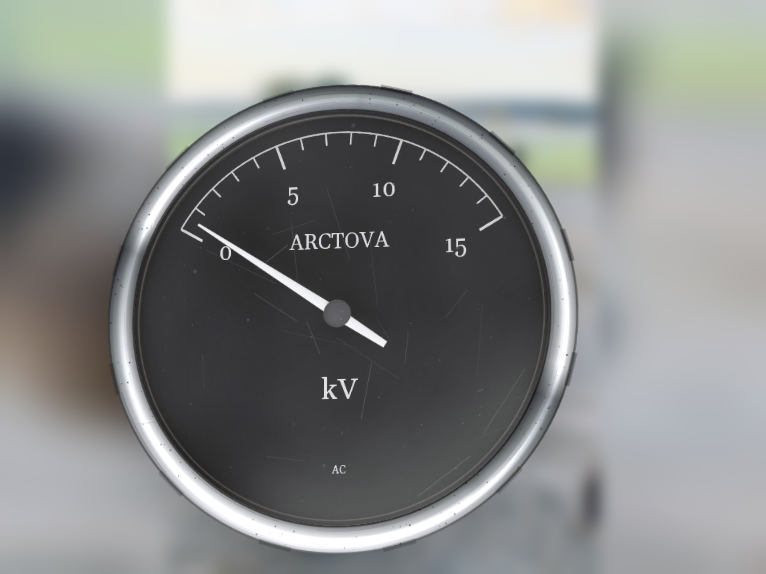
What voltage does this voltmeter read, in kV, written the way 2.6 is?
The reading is 0.5
